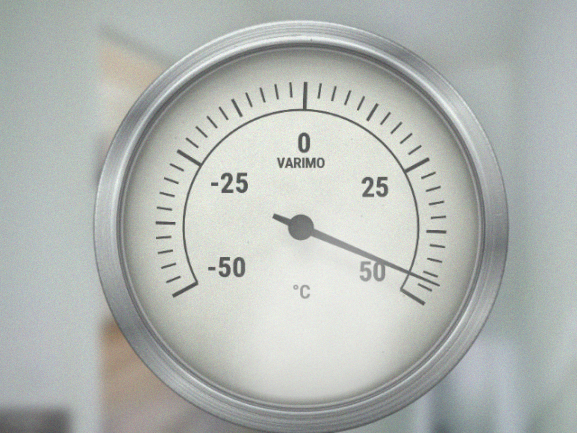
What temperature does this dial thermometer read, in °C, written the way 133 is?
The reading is 46.25
